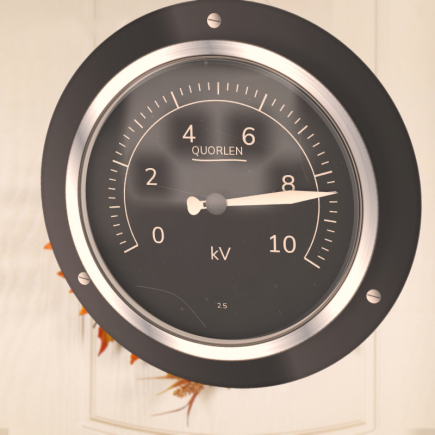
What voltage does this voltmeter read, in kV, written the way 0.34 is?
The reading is 8.4
